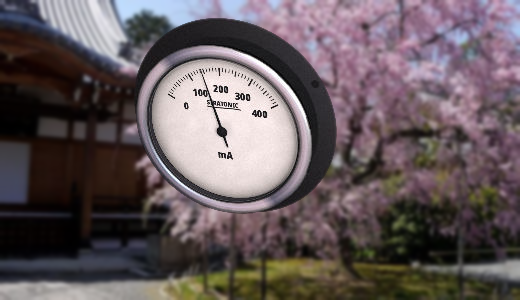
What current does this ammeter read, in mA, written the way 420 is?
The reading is 150
